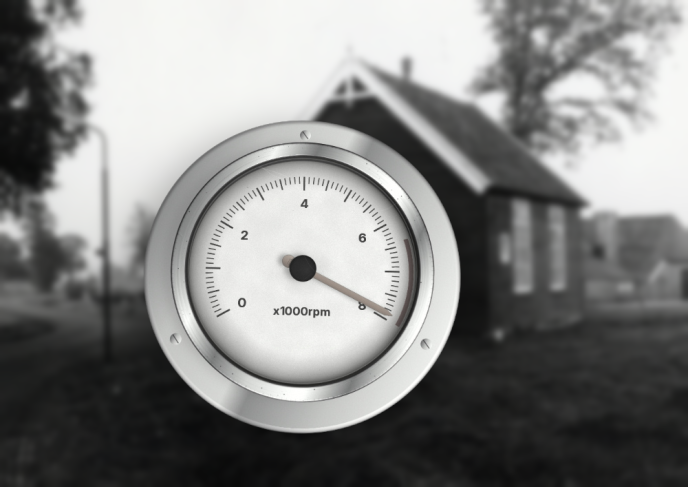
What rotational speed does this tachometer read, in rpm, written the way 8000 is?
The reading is 7900
